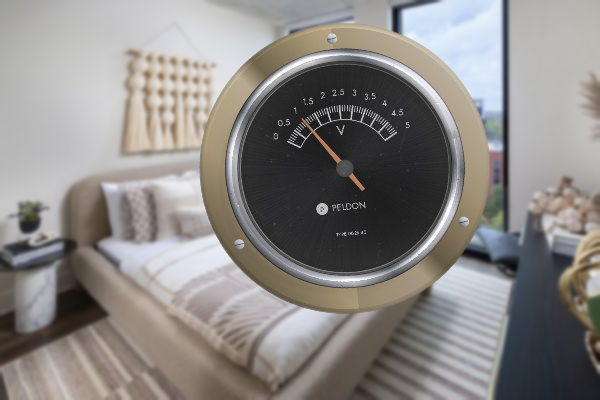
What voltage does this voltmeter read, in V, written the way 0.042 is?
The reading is 1
